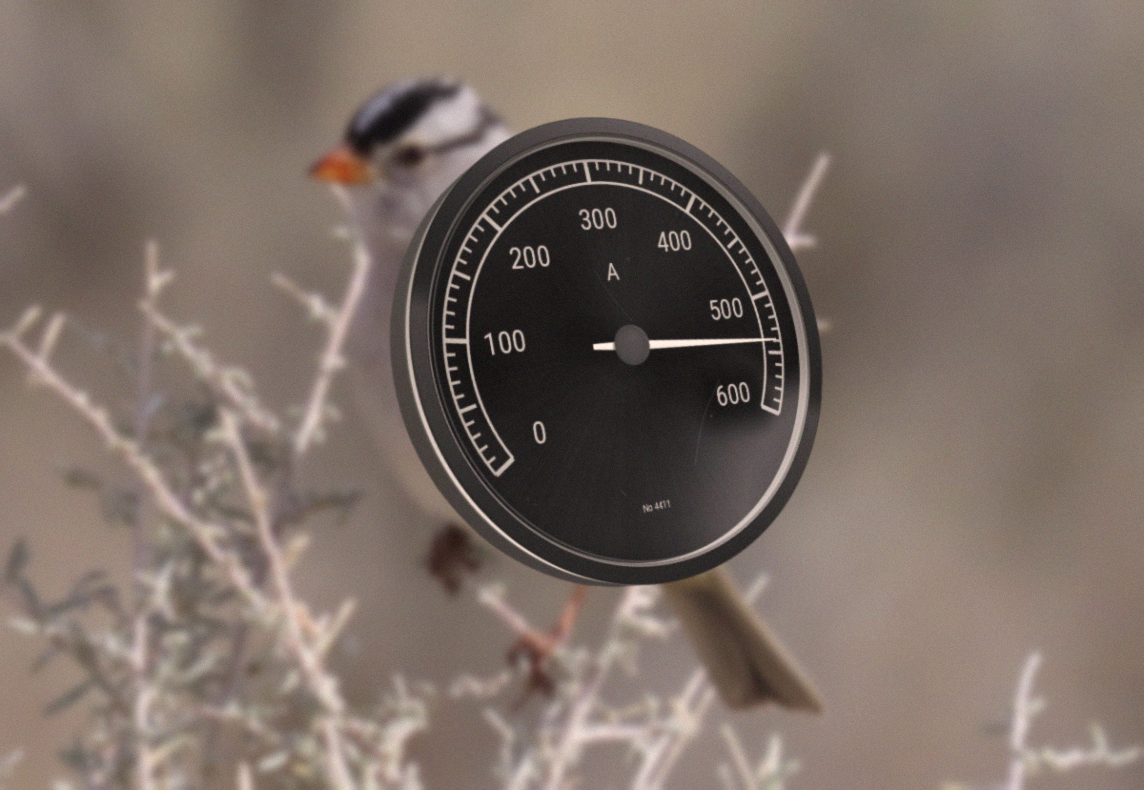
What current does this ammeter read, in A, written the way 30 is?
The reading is 540
